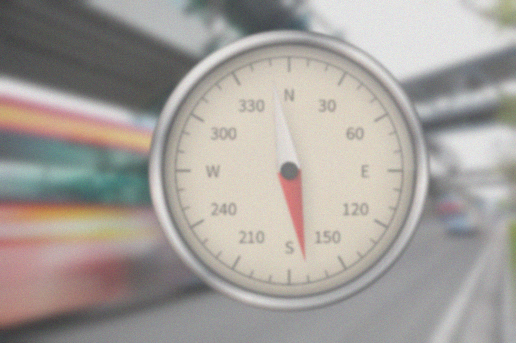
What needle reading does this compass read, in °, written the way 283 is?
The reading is 170
